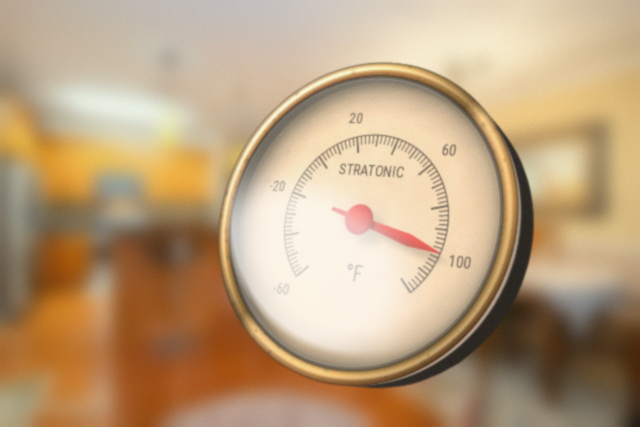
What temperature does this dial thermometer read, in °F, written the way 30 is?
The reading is 100
